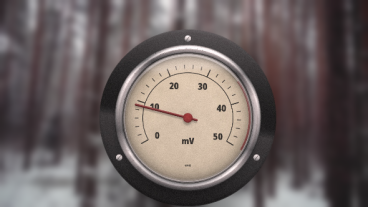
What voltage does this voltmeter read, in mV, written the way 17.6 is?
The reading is 9
